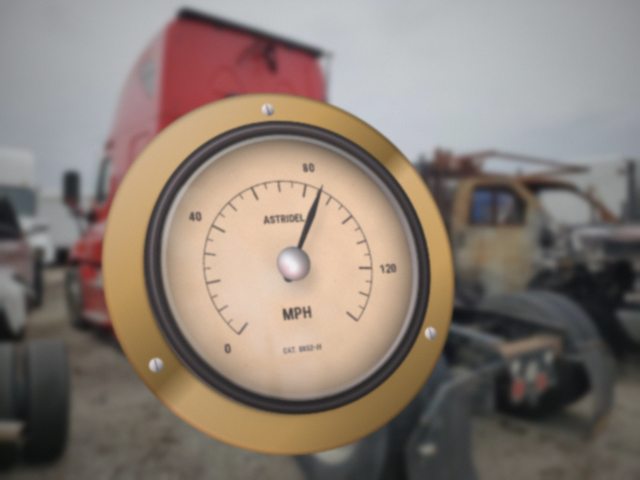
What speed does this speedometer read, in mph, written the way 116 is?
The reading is 85
